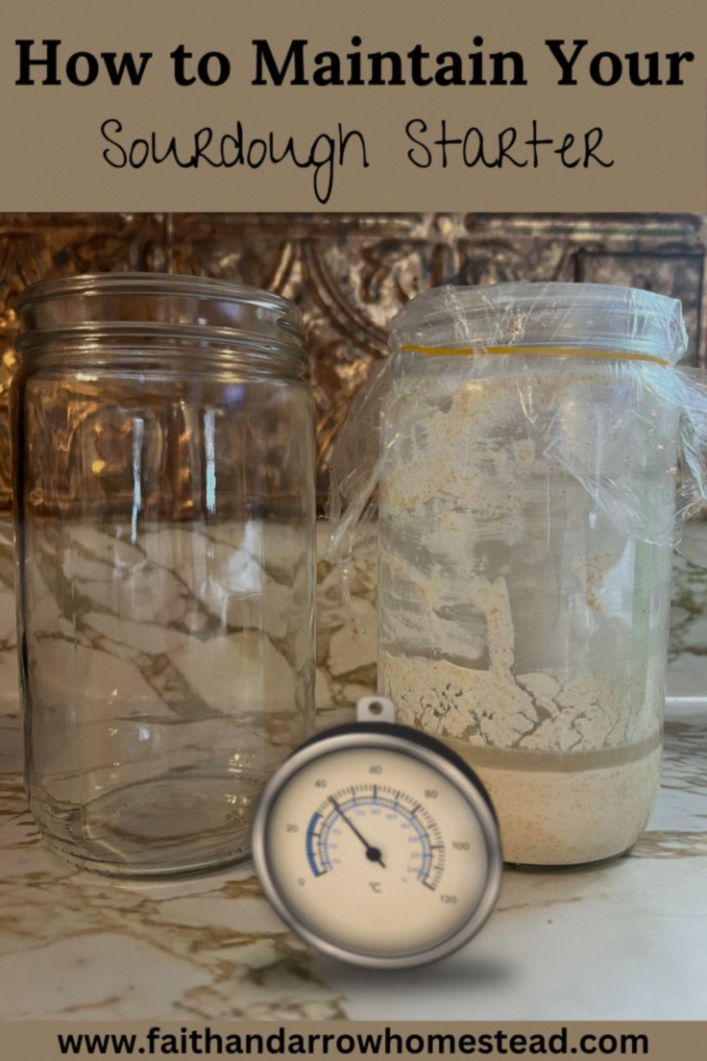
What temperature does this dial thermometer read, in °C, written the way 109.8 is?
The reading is 40
